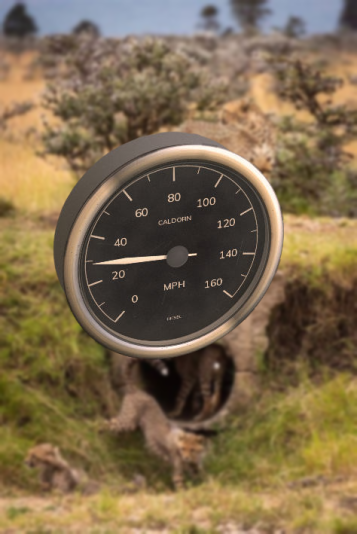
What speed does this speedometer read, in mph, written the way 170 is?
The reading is 30
